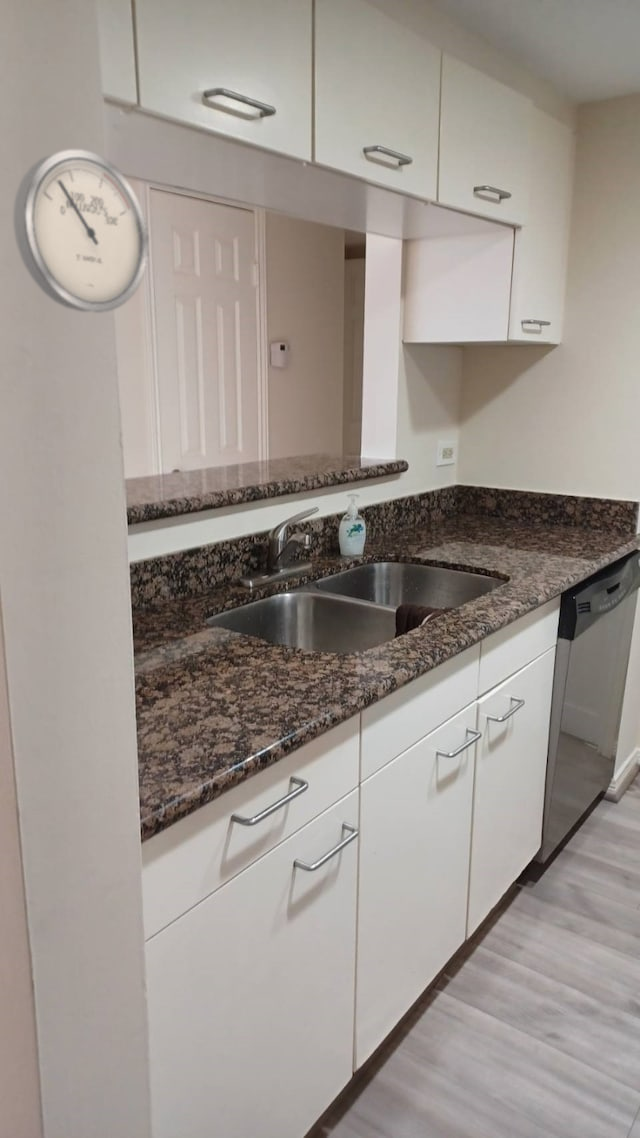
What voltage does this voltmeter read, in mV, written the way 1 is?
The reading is 50
